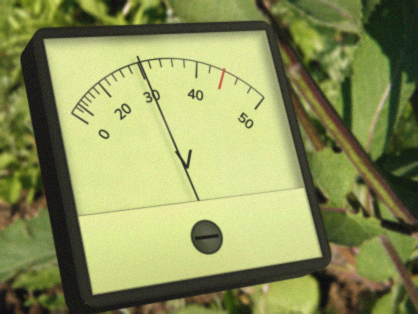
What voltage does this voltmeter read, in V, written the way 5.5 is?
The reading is 30
